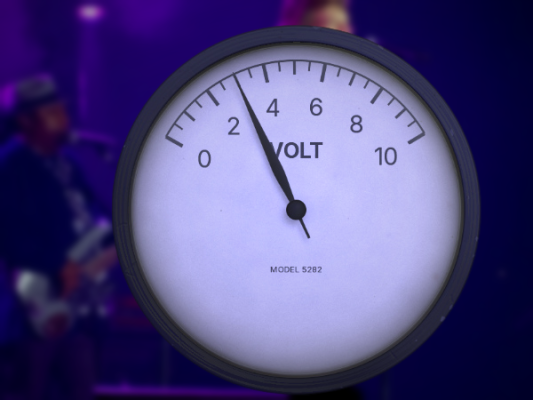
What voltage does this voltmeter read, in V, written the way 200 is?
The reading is 3
